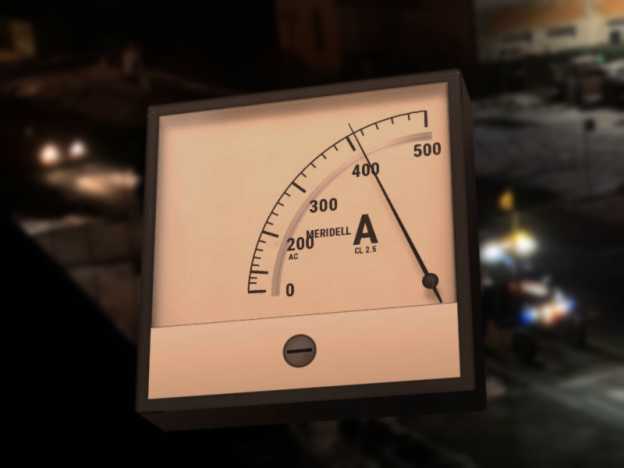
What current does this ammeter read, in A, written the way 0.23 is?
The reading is 410
